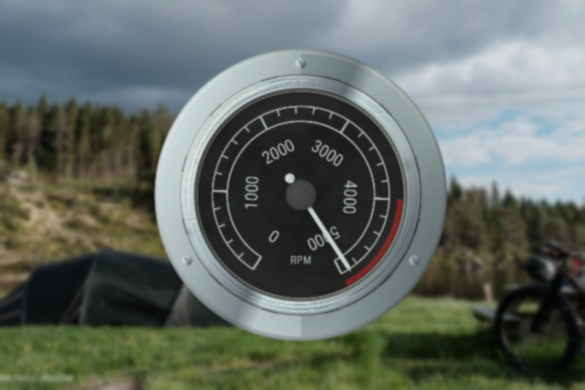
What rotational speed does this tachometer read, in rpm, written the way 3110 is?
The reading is 4900
